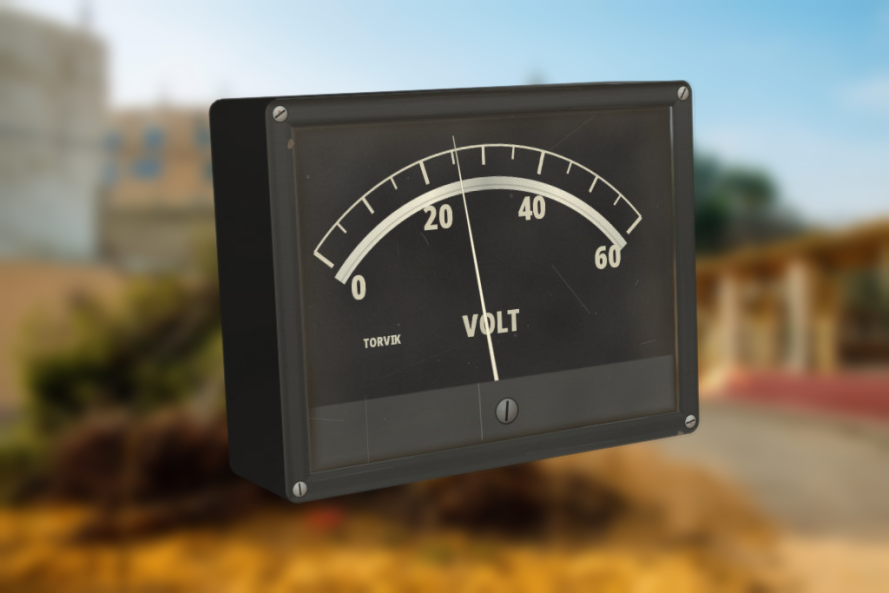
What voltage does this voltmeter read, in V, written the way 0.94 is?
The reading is 25
